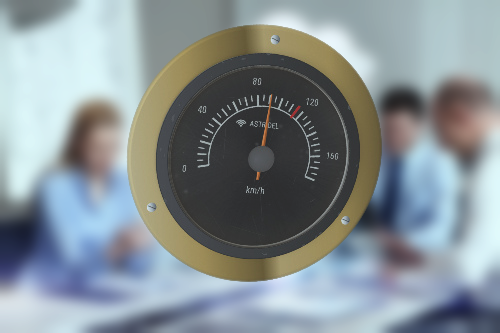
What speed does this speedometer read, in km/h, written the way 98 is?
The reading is 90
